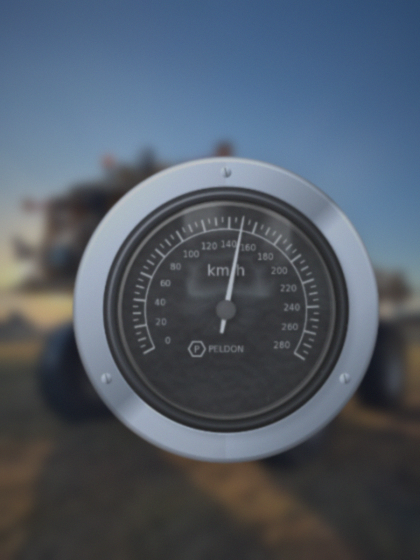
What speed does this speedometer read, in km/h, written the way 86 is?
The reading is 150
